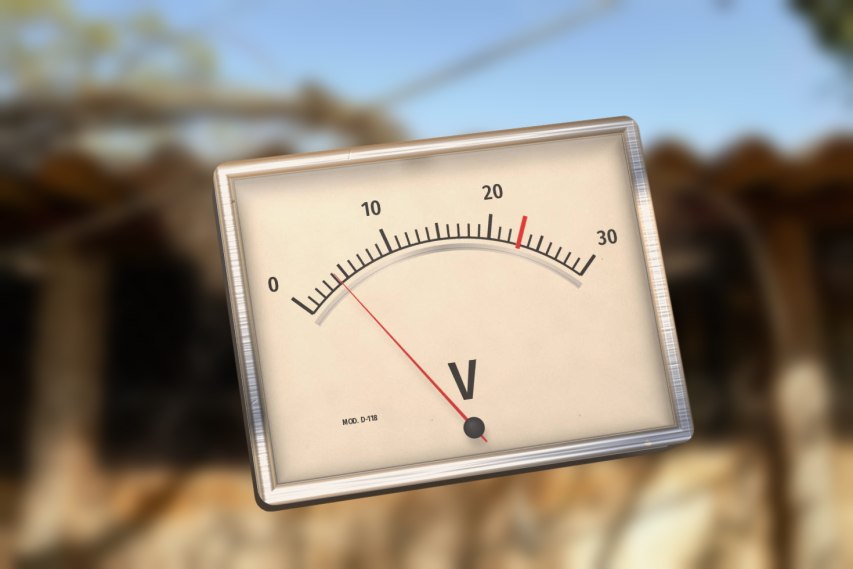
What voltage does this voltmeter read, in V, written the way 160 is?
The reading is 4
